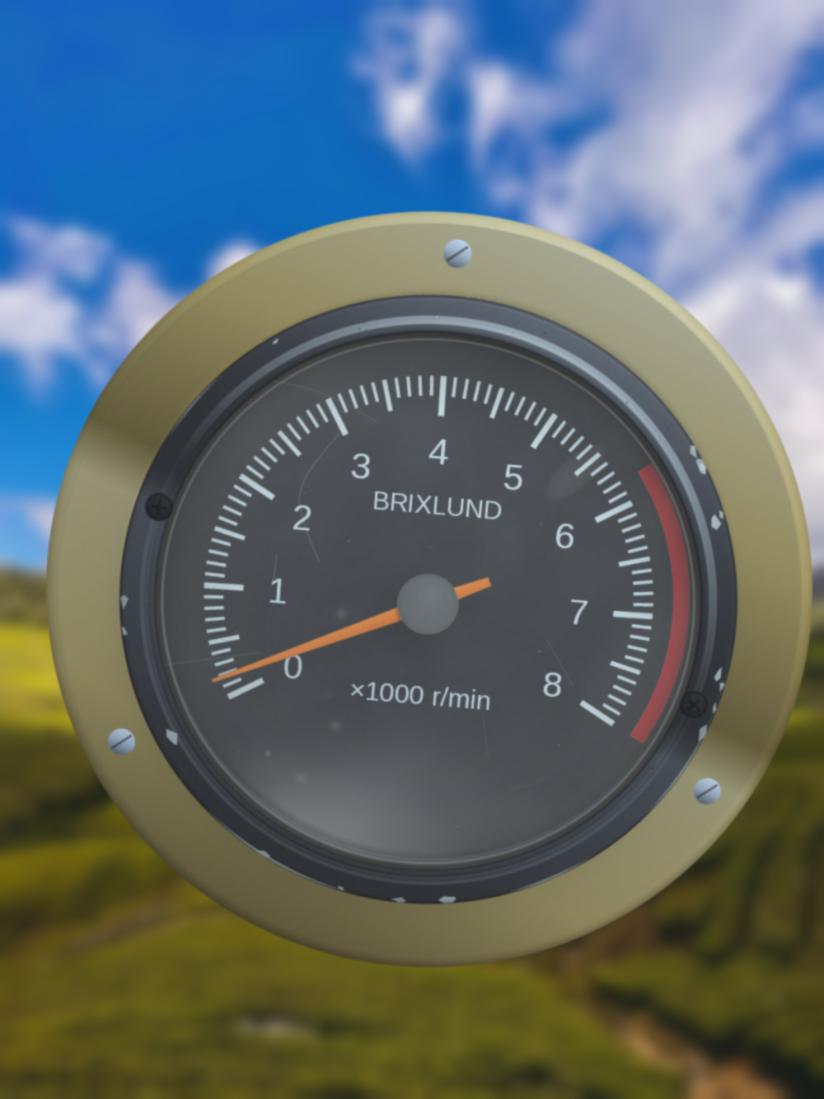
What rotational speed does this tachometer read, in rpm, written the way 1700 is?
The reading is 200
